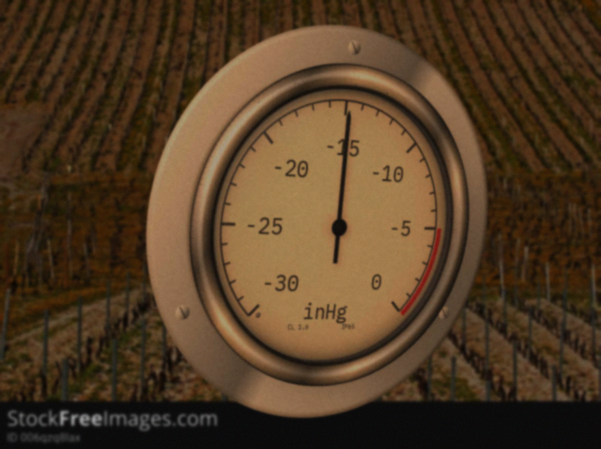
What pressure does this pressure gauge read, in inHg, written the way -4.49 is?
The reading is -15
